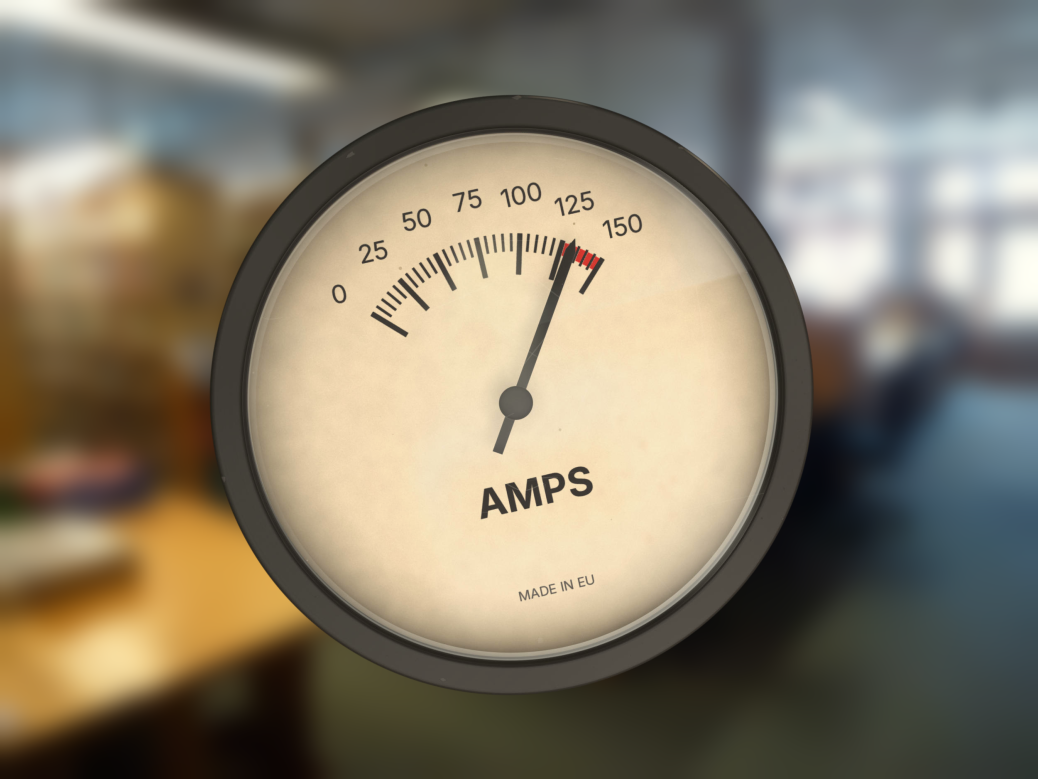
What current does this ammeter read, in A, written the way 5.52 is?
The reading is 130
